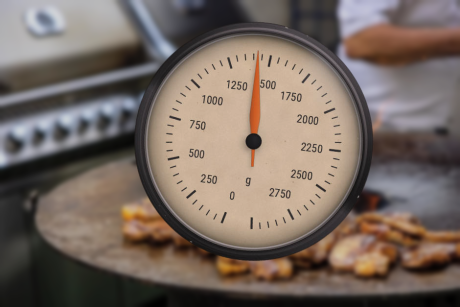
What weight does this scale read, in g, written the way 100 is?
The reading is 1425
